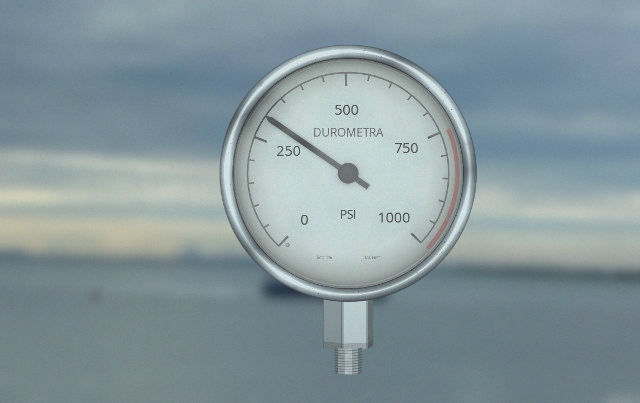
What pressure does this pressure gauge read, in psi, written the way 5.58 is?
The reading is 300
